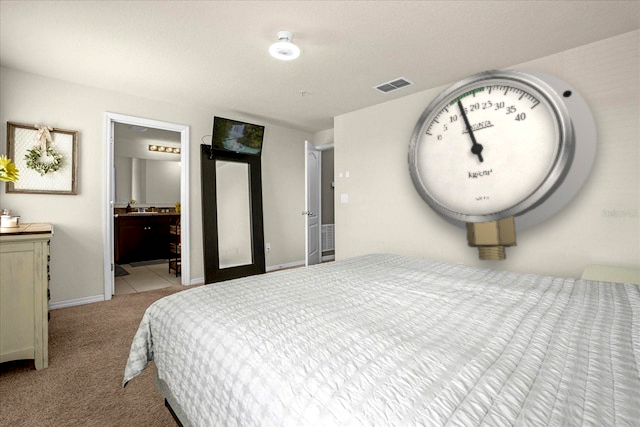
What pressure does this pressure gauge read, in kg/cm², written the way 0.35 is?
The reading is 15
